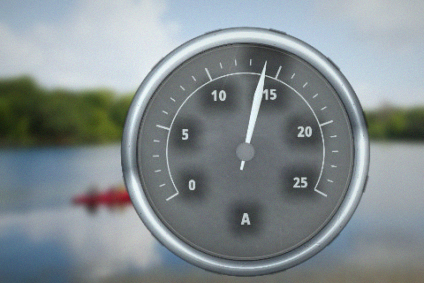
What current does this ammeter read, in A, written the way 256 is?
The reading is 14
